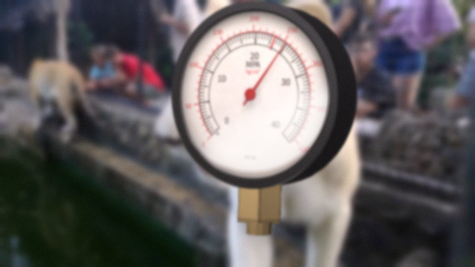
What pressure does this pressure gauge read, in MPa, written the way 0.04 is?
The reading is 25
